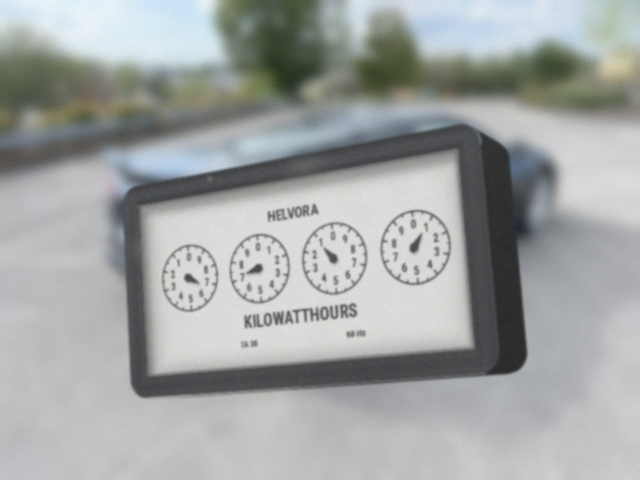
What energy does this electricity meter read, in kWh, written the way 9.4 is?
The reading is 6711
